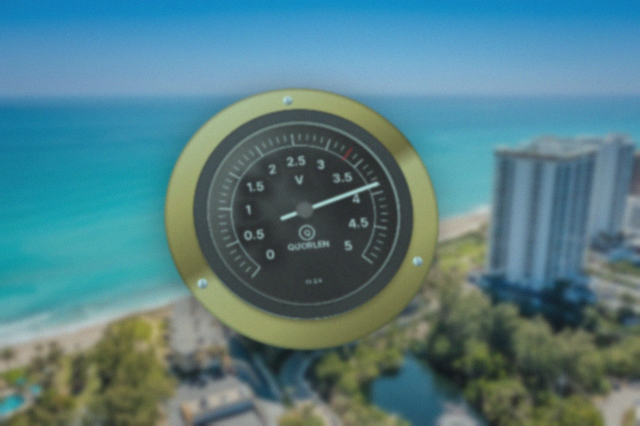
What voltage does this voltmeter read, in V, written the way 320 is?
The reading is 3.9
